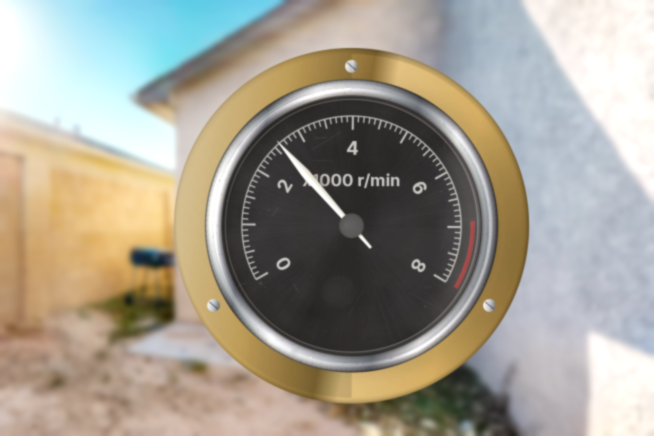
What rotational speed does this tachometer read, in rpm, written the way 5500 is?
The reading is 2600
